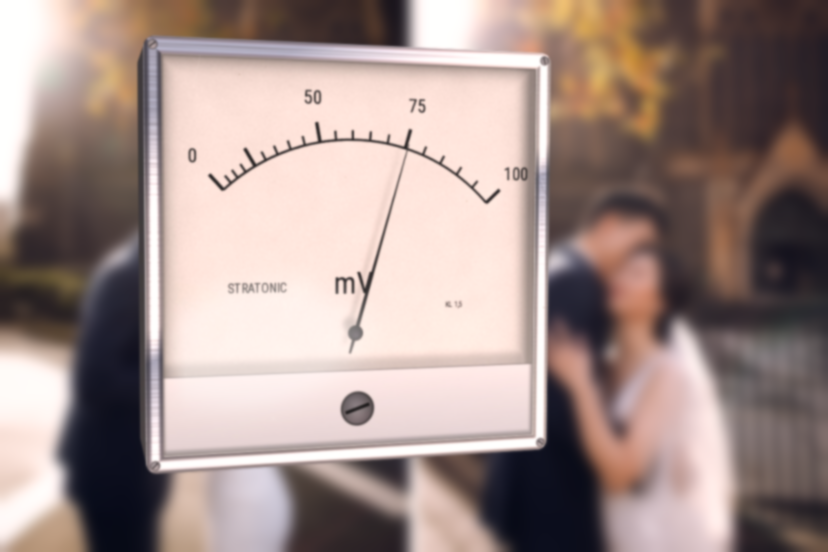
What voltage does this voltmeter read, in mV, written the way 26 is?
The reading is 75
